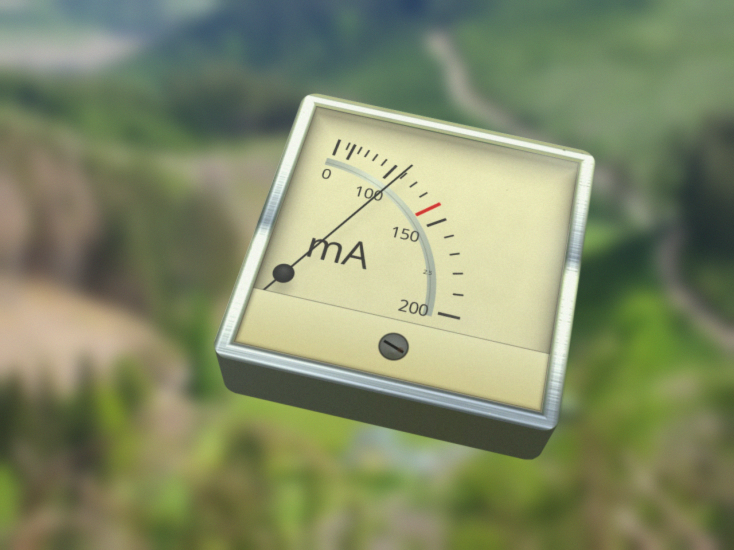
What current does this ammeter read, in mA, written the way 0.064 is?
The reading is 110
